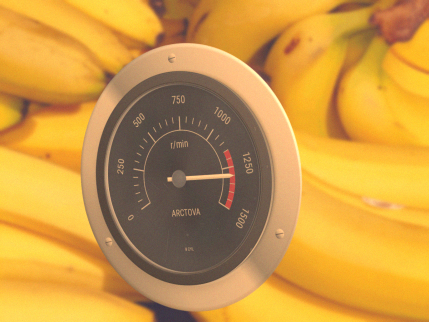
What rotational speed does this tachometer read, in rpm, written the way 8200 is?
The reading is 1300
